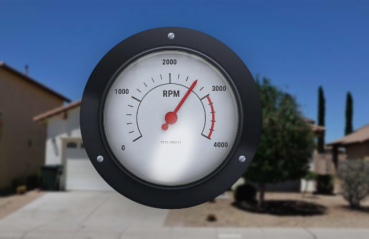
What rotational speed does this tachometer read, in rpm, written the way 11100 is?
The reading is 2600
